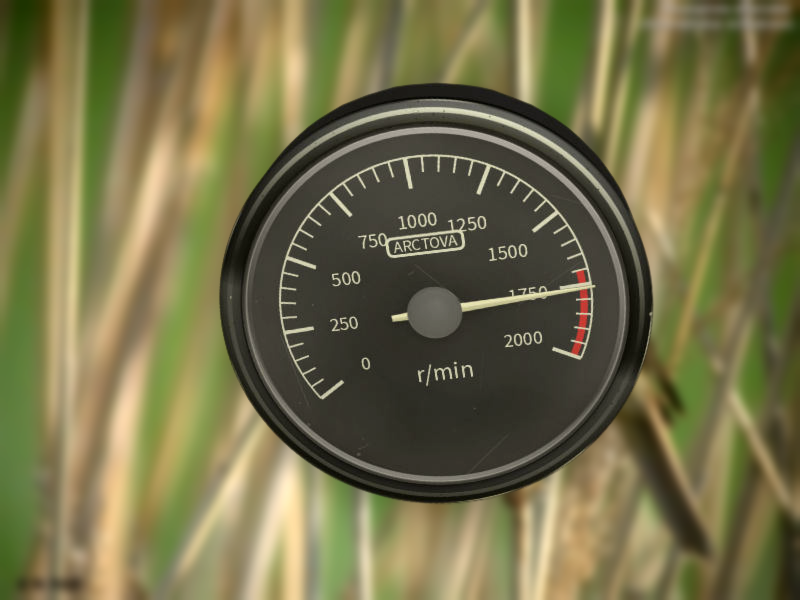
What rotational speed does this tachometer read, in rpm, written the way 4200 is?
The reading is 1750
